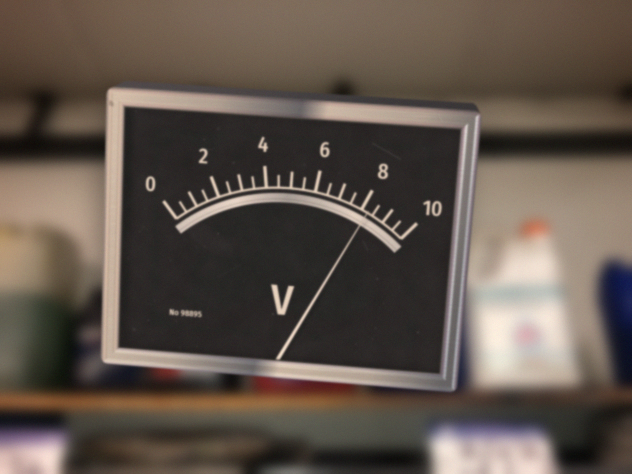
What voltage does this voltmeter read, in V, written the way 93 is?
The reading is 8.25
